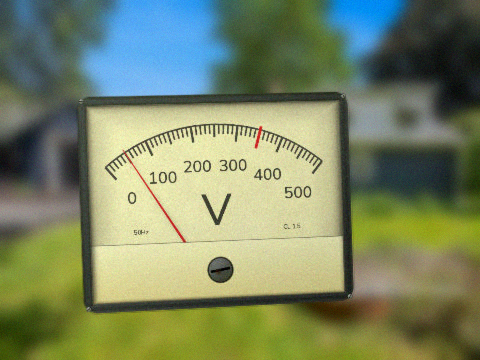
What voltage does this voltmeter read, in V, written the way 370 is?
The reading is 50
